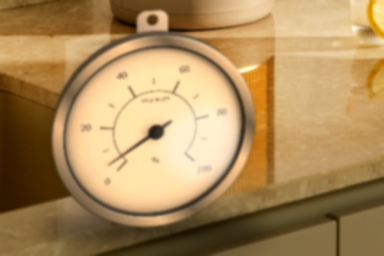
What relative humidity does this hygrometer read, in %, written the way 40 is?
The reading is 5
